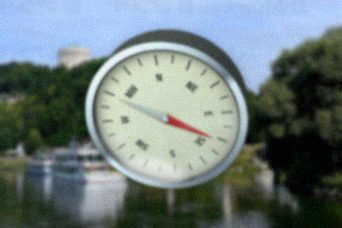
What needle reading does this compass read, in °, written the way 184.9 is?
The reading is 120
